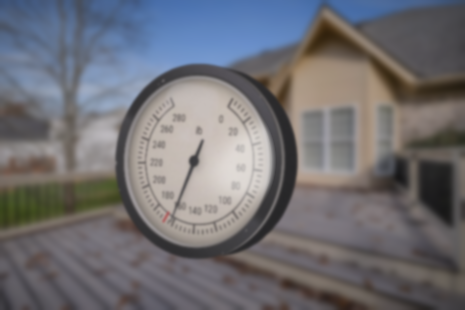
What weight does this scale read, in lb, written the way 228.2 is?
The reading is 160
